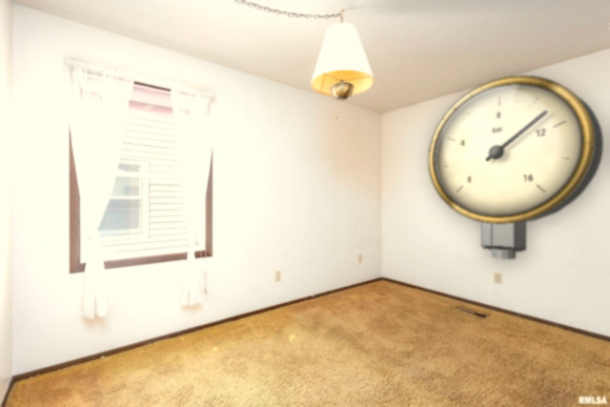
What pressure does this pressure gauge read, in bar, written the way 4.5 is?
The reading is 11
